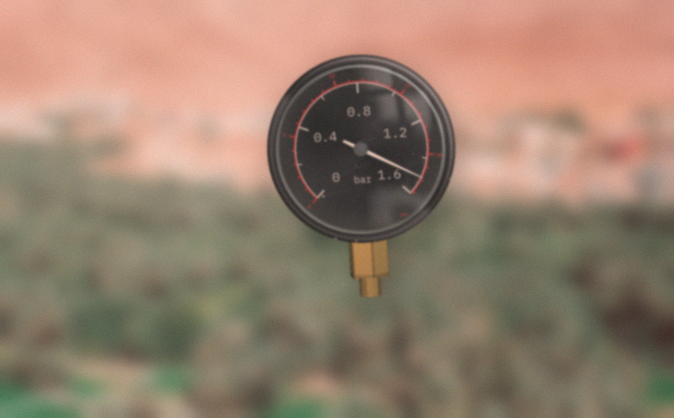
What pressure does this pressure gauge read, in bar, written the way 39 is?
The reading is 1.5
